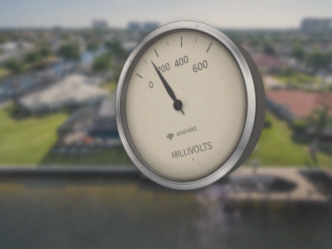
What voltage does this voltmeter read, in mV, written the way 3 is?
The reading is 150
